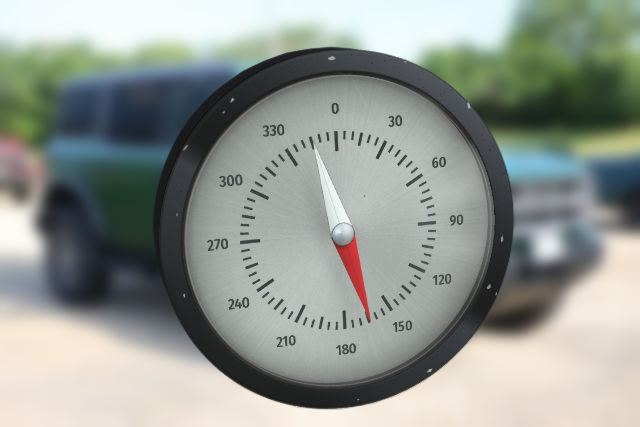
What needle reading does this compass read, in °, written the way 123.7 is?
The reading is 165
